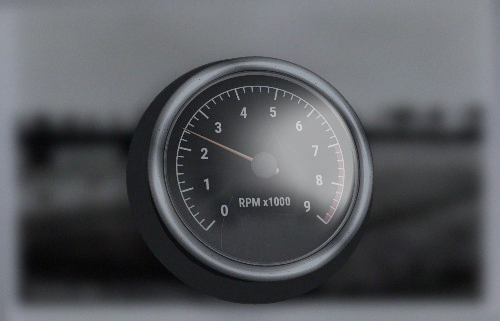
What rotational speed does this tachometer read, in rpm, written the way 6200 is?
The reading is 2400
